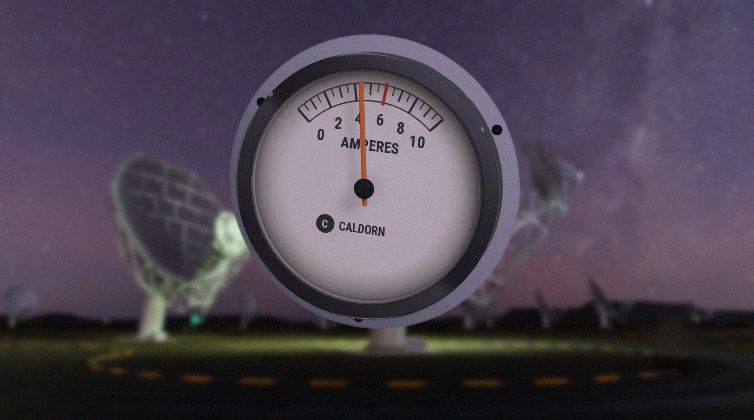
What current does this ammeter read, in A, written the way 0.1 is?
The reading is 4.5
